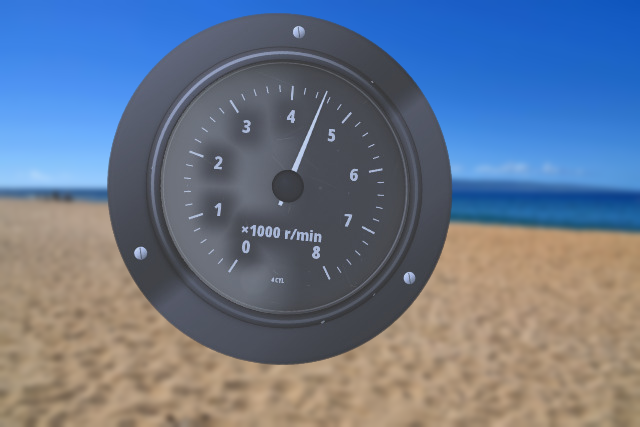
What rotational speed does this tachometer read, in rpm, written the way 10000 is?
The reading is 4500
